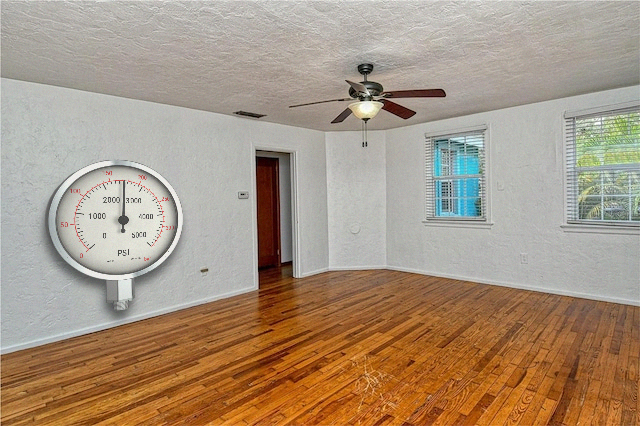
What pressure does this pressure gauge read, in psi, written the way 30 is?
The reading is 2500
